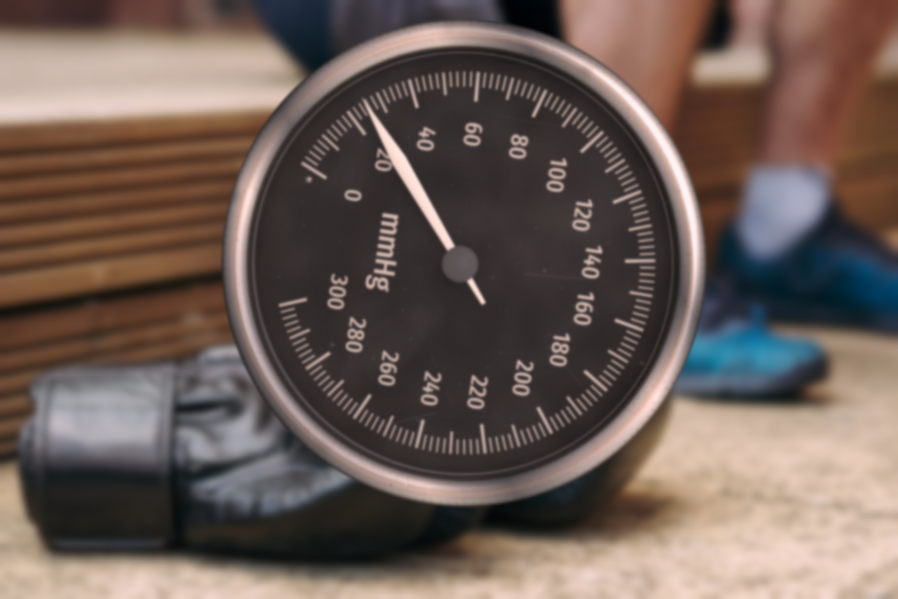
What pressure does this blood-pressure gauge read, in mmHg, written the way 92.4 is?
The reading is 26
